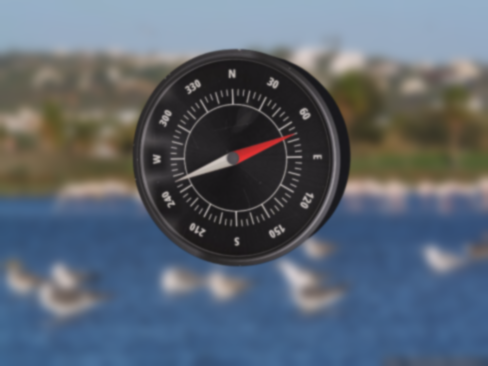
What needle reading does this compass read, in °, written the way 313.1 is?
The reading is 70
